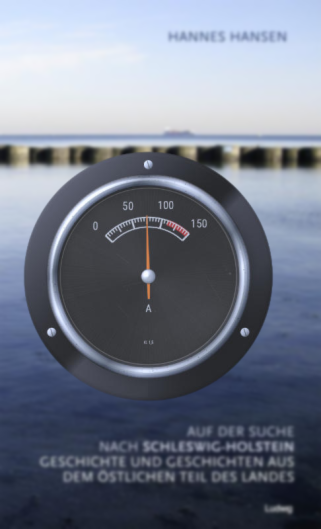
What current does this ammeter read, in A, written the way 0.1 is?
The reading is 75
